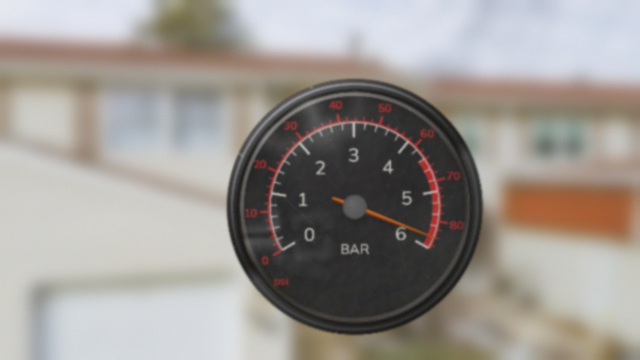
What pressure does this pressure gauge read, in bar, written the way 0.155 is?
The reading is 5.8
